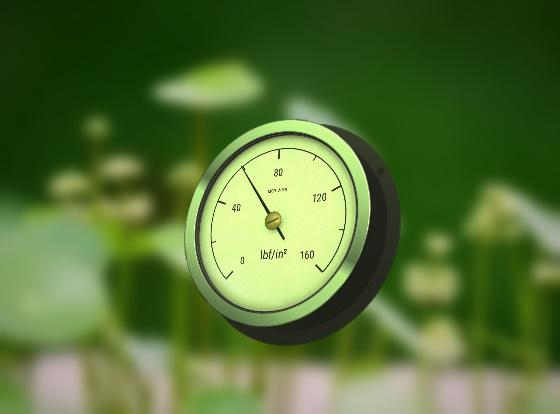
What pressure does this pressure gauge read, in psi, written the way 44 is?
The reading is 60
